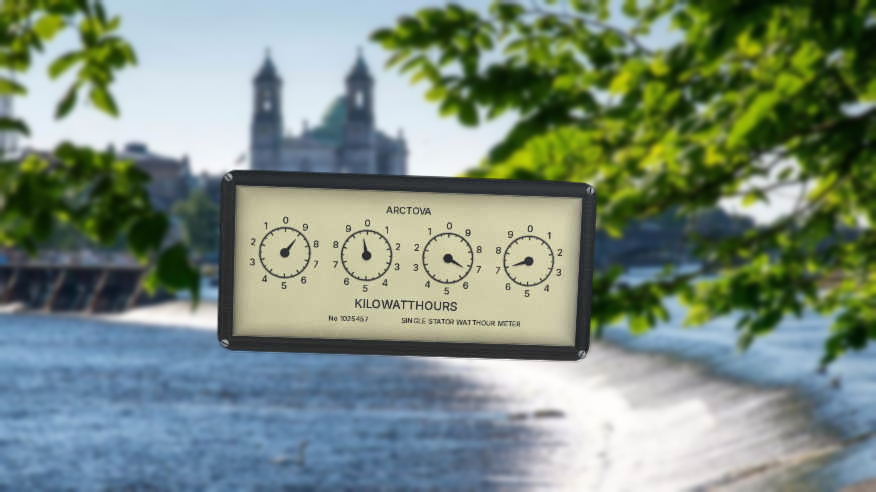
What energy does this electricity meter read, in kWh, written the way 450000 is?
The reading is 8967
